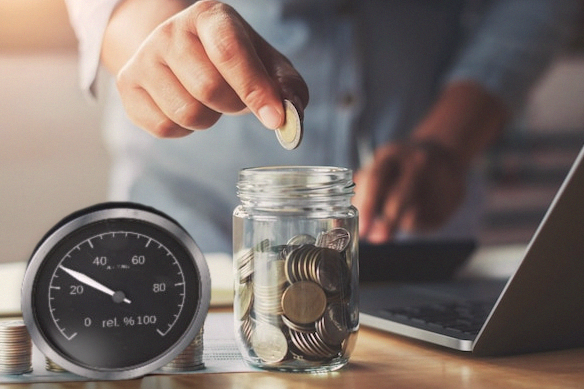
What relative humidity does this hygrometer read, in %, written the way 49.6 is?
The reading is 28
